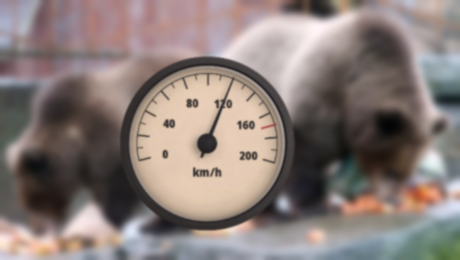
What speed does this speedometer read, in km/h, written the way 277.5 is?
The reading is 120
